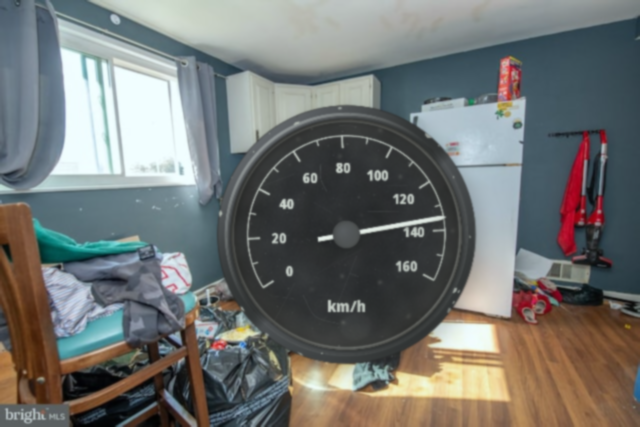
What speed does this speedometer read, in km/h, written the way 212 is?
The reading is 135
